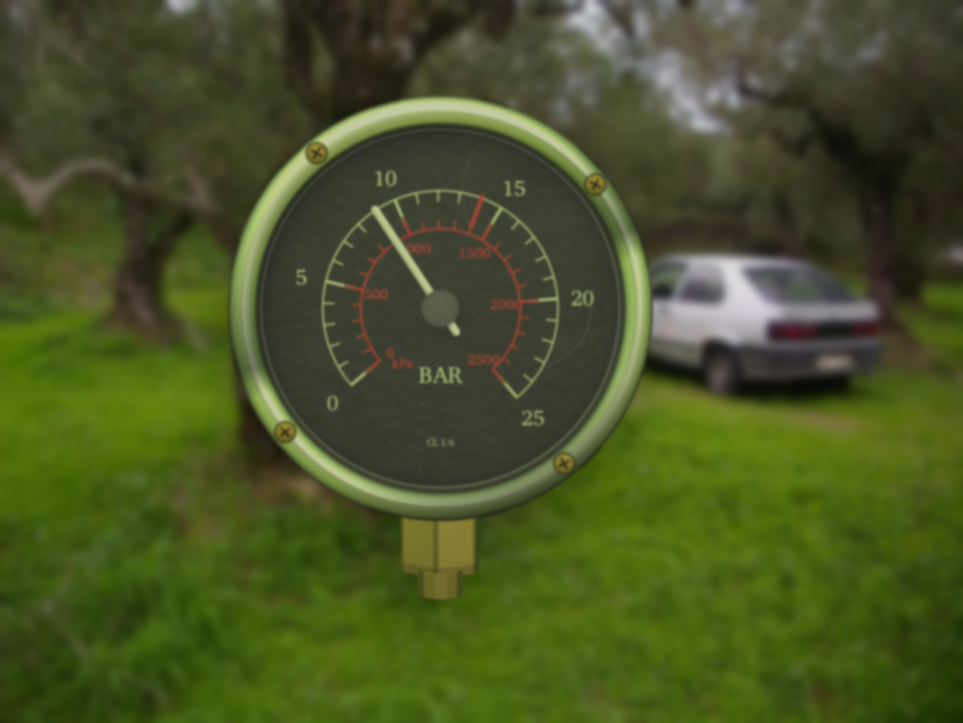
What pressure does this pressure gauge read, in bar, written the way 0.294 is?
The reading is 9
